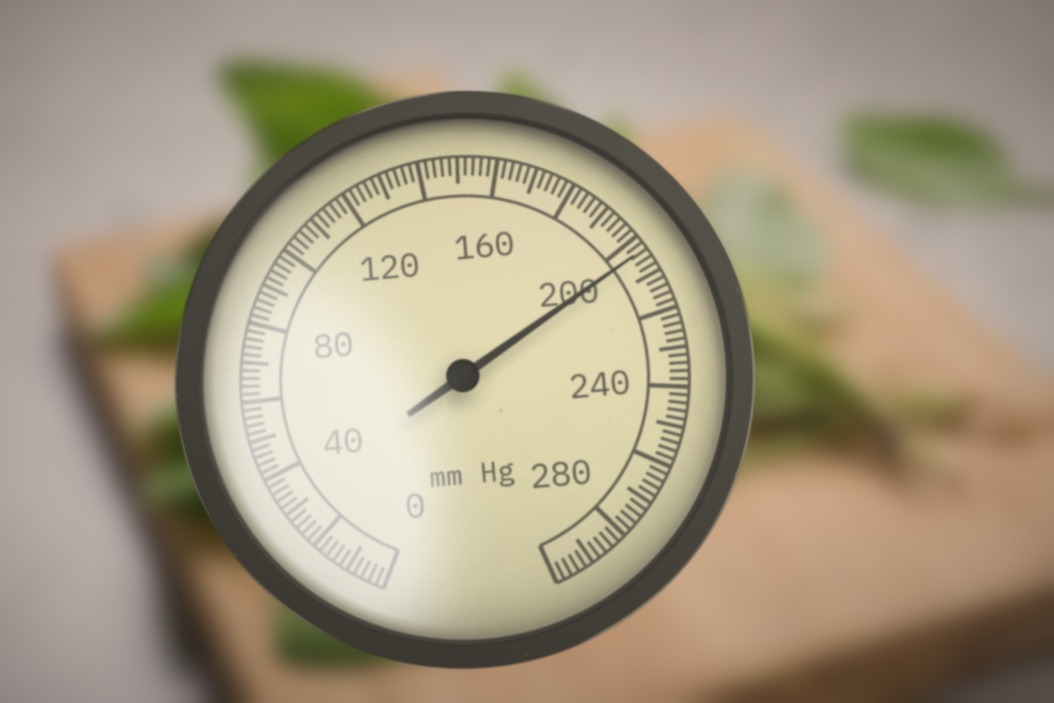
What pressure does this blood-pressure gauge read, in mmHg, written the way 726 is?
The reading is 204
